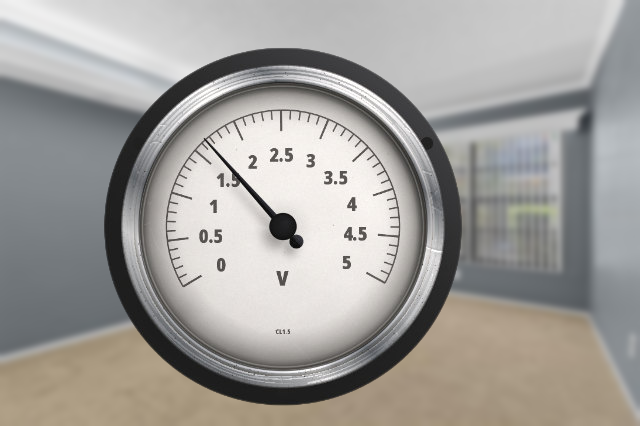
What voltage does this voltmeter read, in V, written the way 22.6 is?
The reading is 1.65
